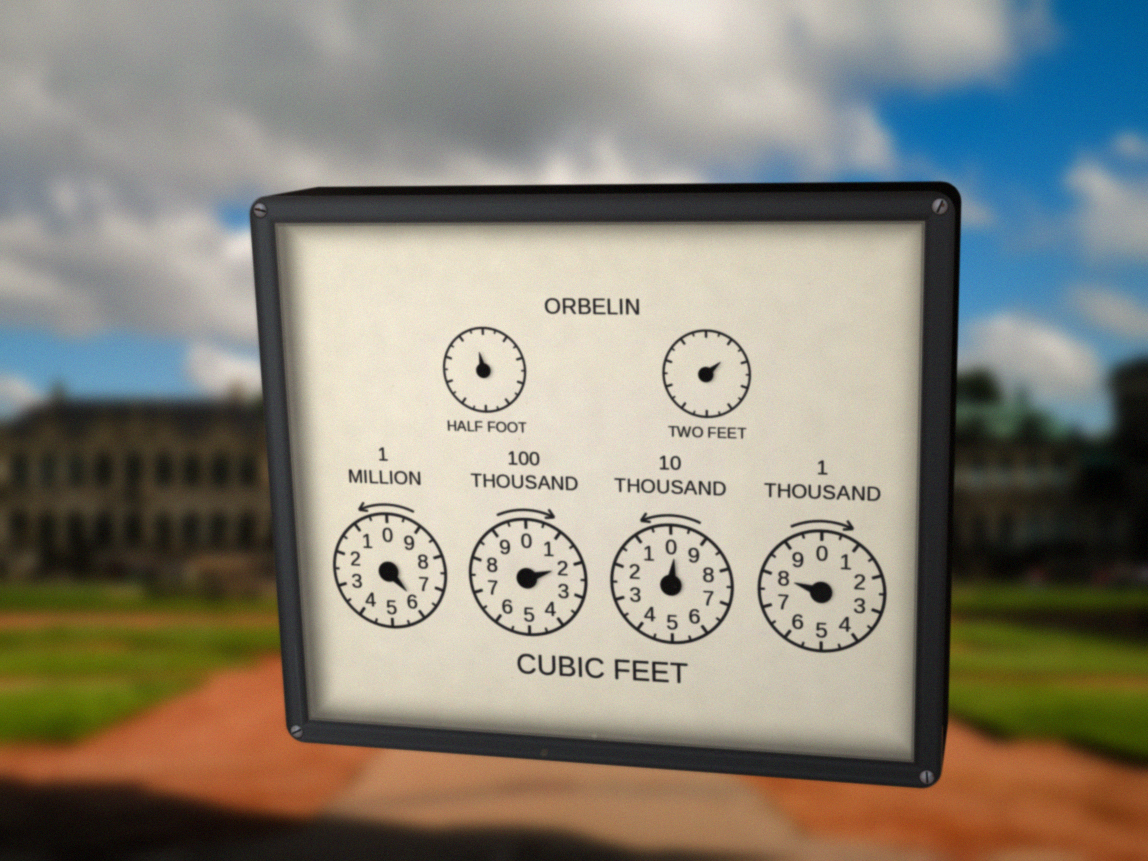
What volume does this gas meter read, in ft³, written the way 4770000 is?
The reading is 619800
